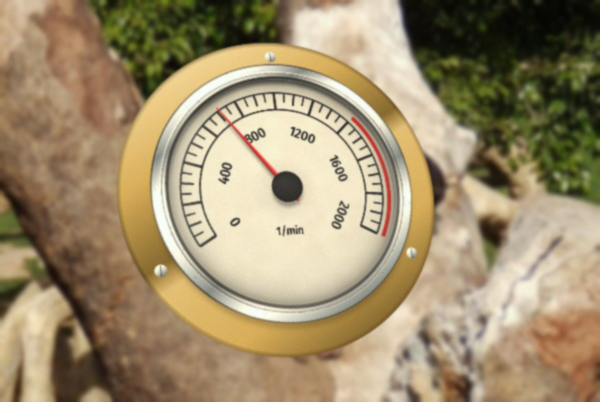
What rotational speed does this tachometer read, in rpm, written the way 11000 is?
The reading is 700
